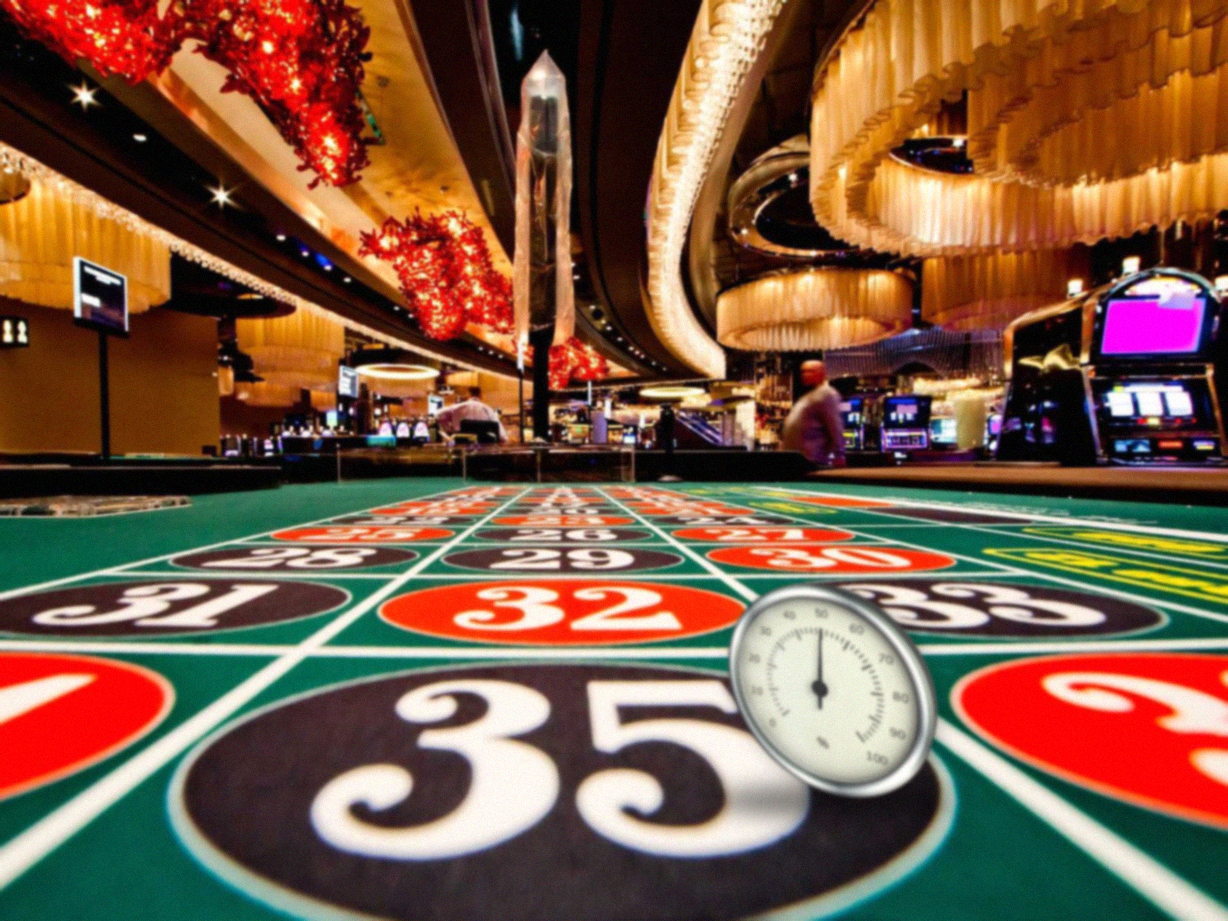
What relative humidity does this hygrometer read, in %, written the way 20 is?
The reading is 50
